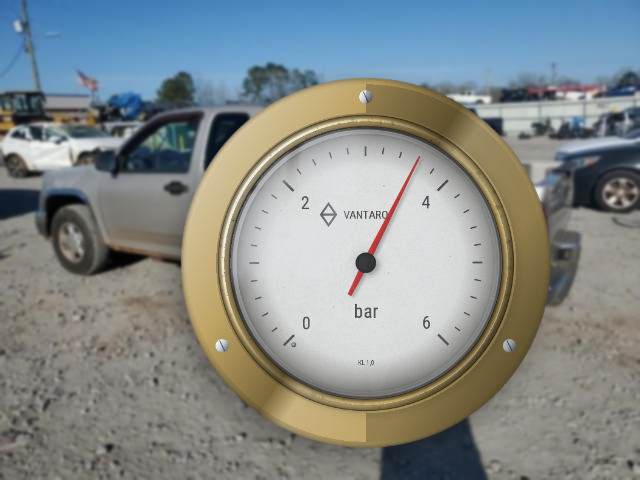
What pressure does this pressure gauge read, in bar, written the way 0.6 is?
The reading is 3.6
